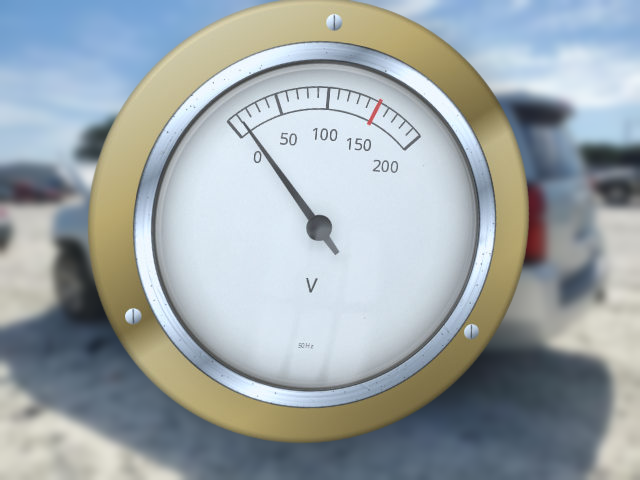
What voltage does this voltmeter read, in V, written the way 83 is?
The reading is 10
